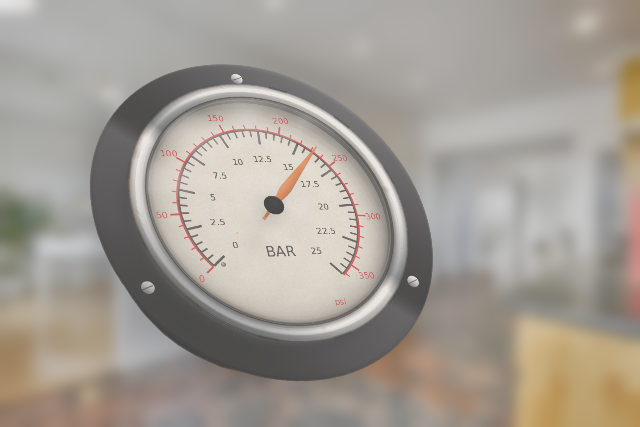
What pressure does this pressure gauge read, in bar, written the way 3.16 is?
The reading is 16
